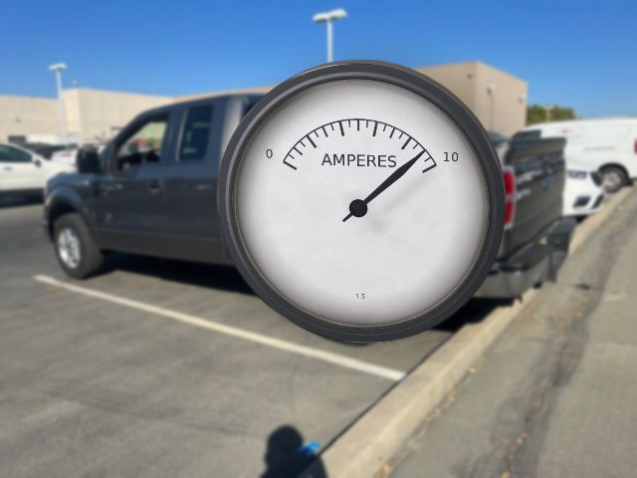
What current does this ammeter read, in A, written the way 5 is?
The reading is 9
